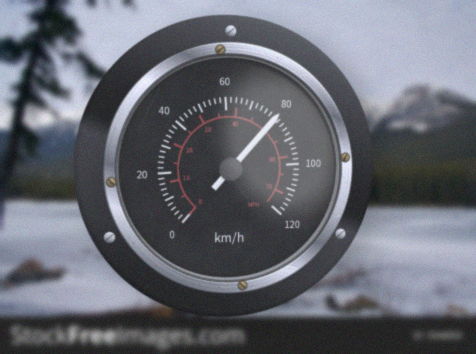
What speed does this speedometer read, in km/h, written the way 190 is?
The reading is 80
